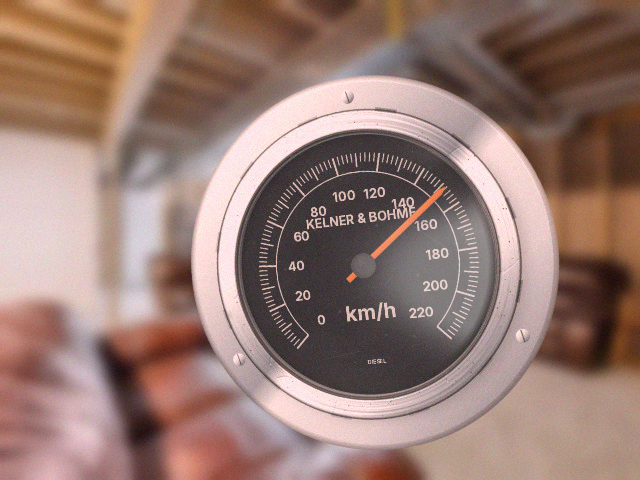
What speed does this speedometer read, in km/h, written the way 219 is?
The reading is 152
